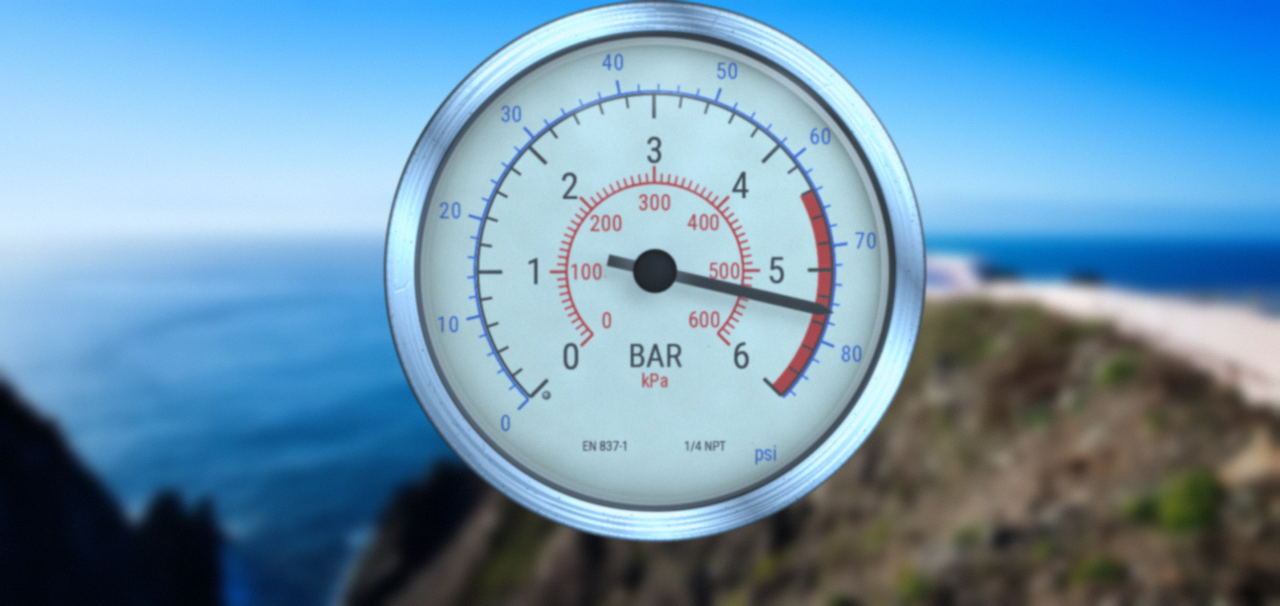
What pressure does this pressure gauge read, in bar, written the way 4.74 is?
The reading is 5.3
